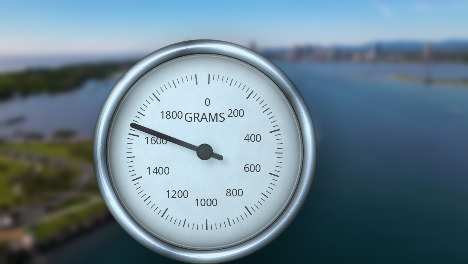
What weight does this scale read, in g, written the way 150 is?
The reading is 1640
